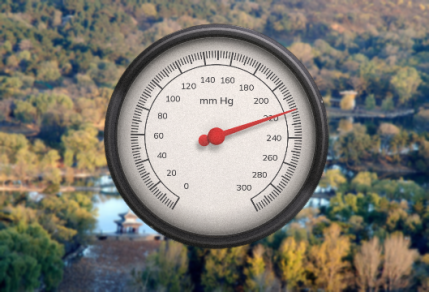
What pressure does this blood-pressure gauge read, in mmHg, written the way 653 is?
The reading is 220
